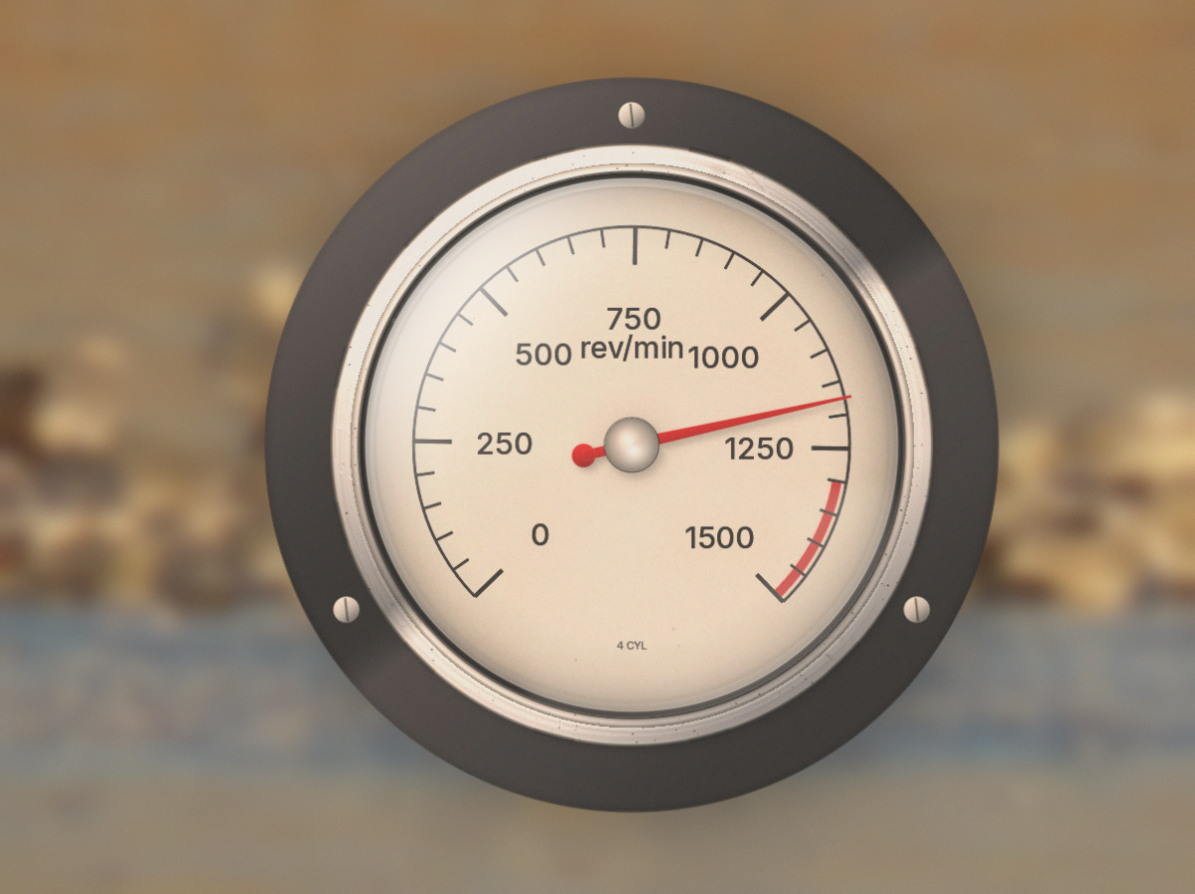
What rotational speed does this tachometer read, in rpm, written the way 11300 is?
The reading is 1175
